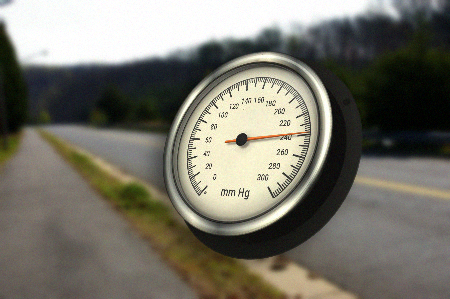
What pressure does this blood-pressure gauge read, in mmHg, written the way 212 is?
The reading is 240
